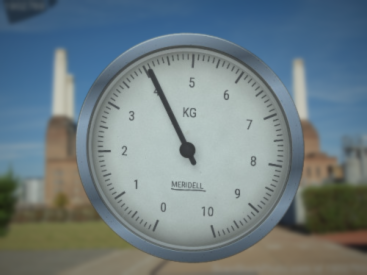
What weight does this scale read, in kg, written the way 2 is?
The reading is 4.1
